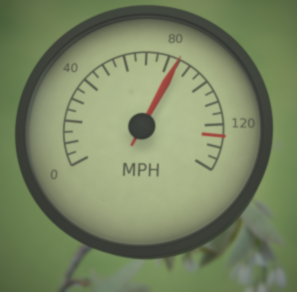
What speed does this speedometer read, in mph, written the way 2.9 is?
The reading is 85
